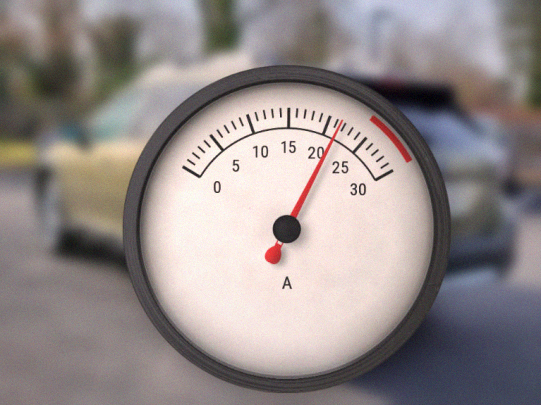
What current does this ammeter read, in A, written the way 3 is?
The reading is 21.5
